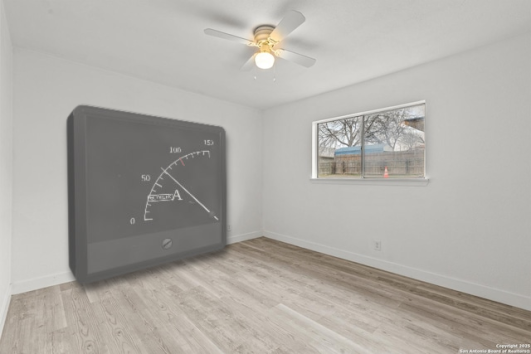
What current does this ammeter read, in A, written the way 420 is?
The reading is 70
